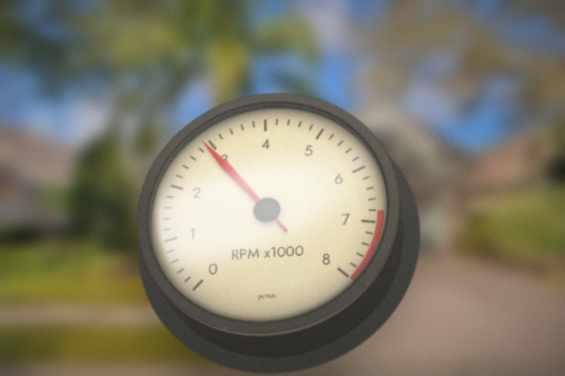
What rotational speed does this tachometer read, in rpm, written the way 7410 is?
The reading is 2900
